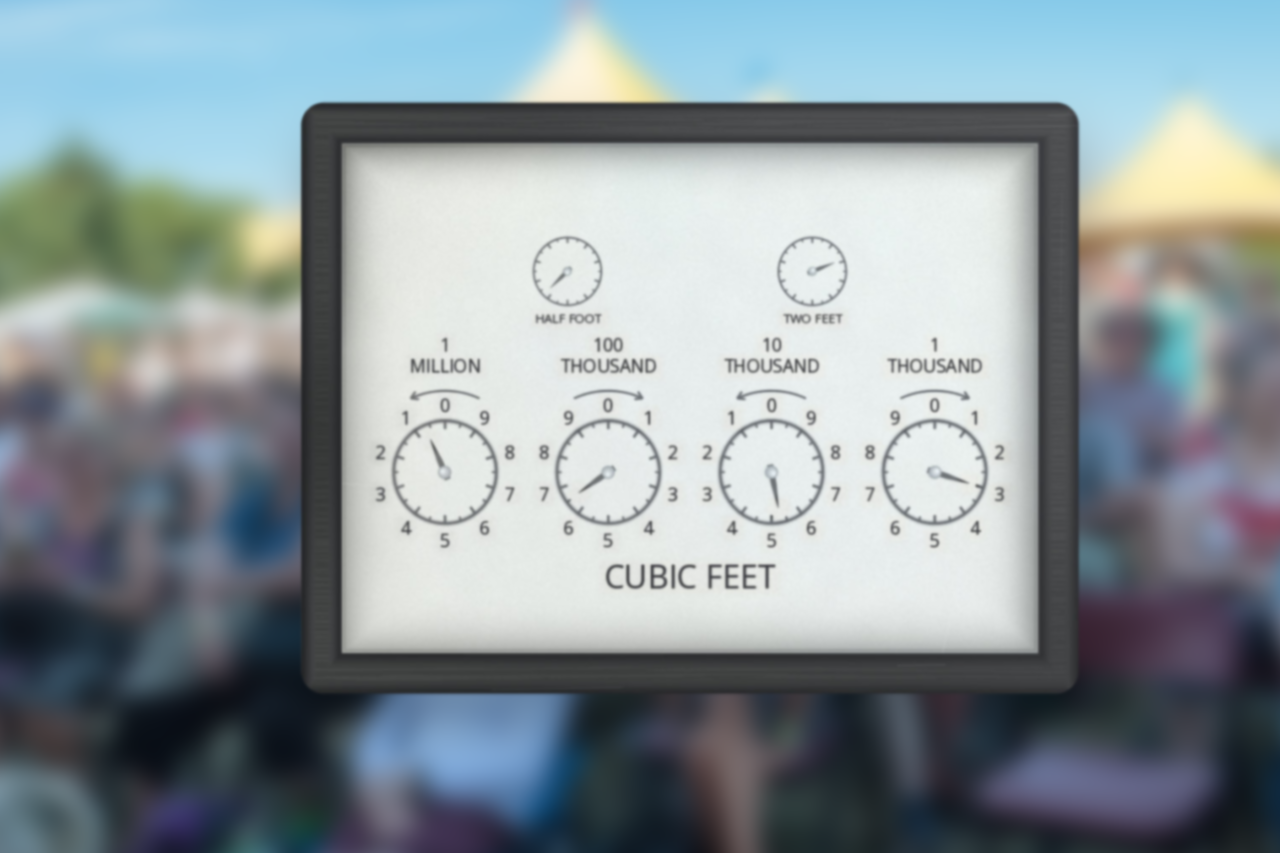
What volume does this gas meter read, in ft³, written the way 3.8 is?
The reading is 65300
